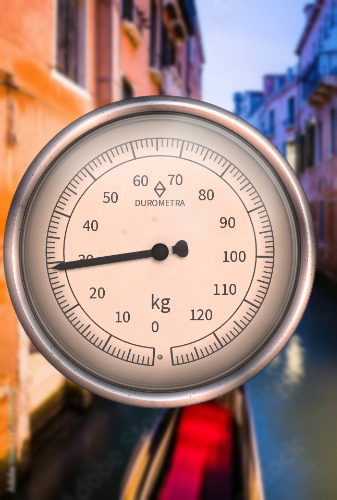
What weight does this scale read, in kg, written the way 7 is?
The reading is 29
